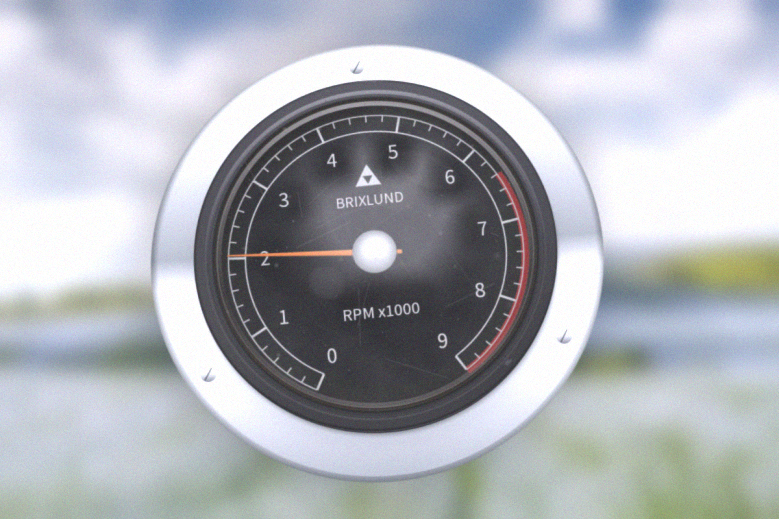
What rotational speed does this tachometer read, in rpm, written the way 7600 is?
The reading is 2000
